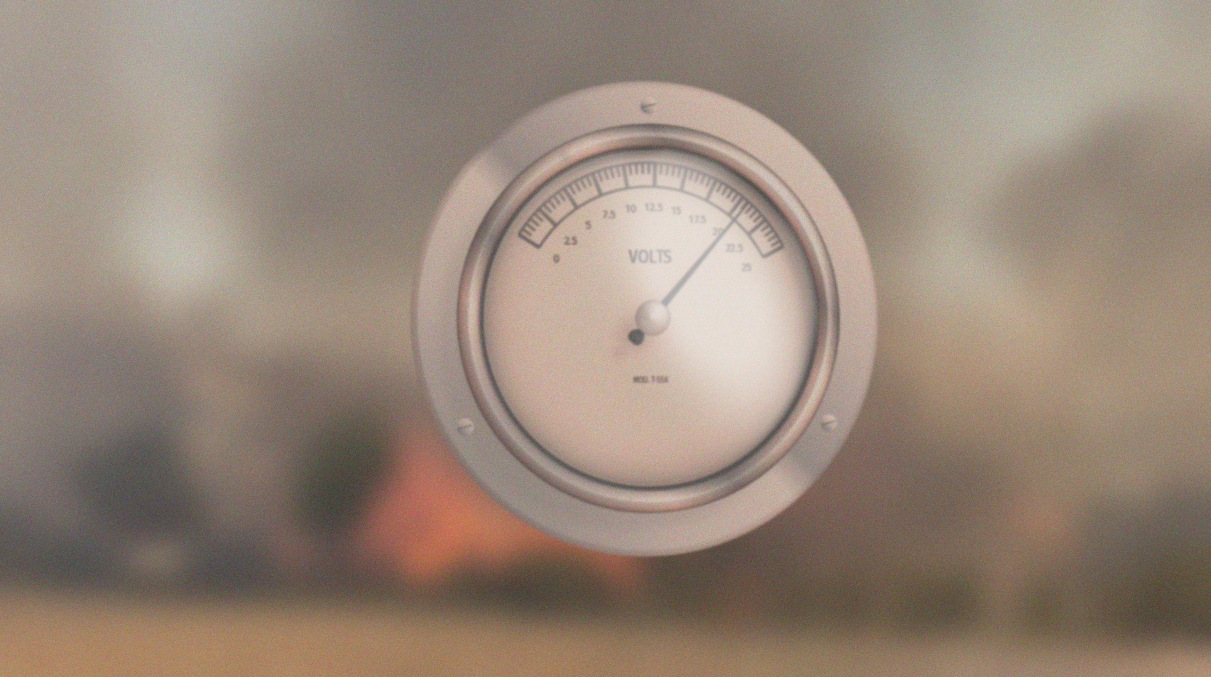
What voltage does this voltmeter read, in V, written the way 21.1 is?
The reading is 20.5
